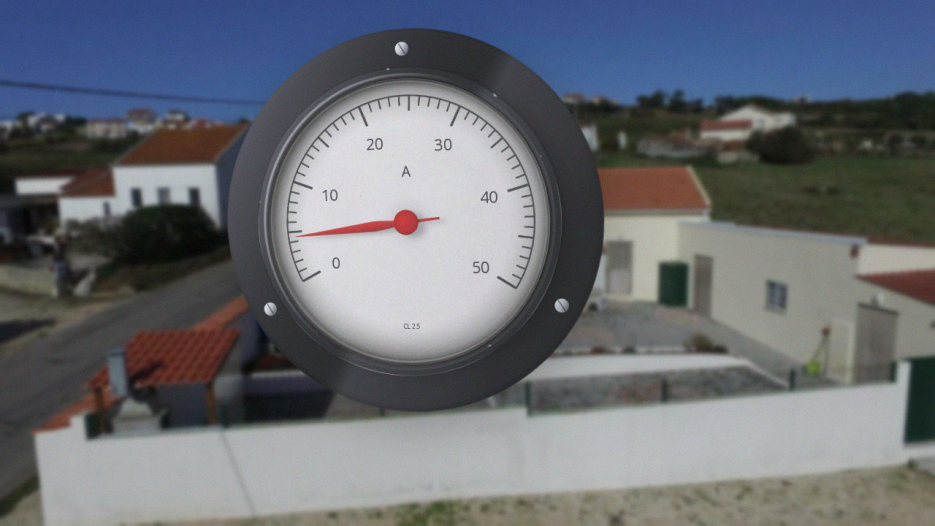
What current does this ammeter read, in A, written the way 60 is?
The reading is 4.5
